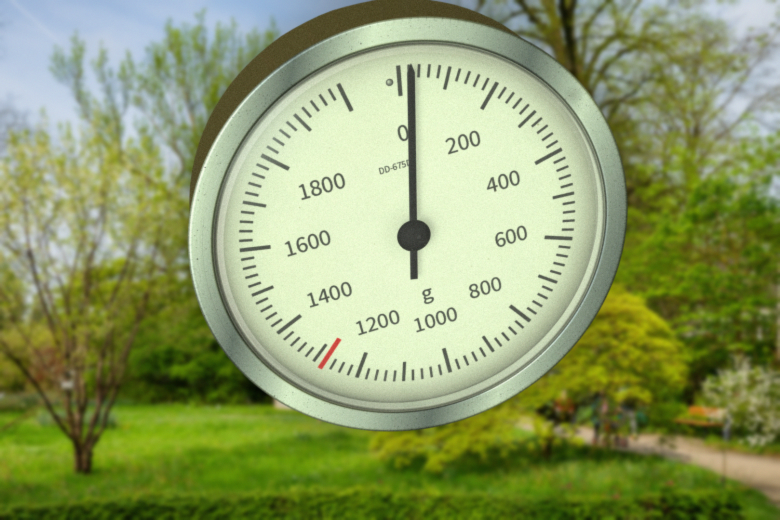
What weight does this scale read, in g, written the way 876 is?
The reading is 20
